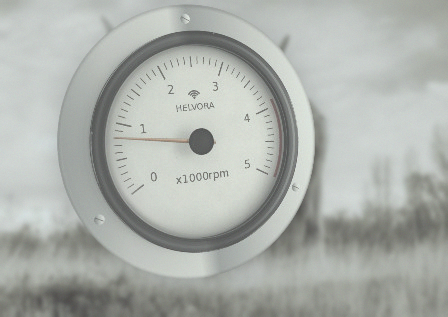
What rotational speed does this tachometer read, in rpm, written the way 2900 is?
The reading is 800
